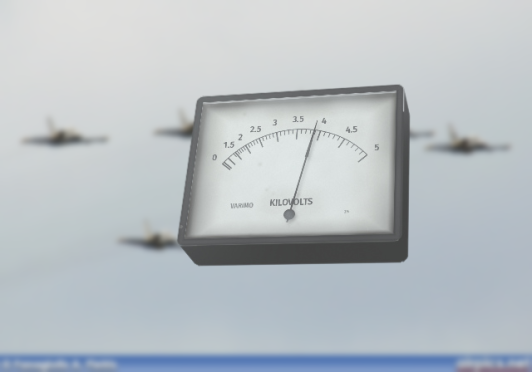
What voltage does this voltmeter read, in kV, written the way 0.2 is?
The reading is 3.9
